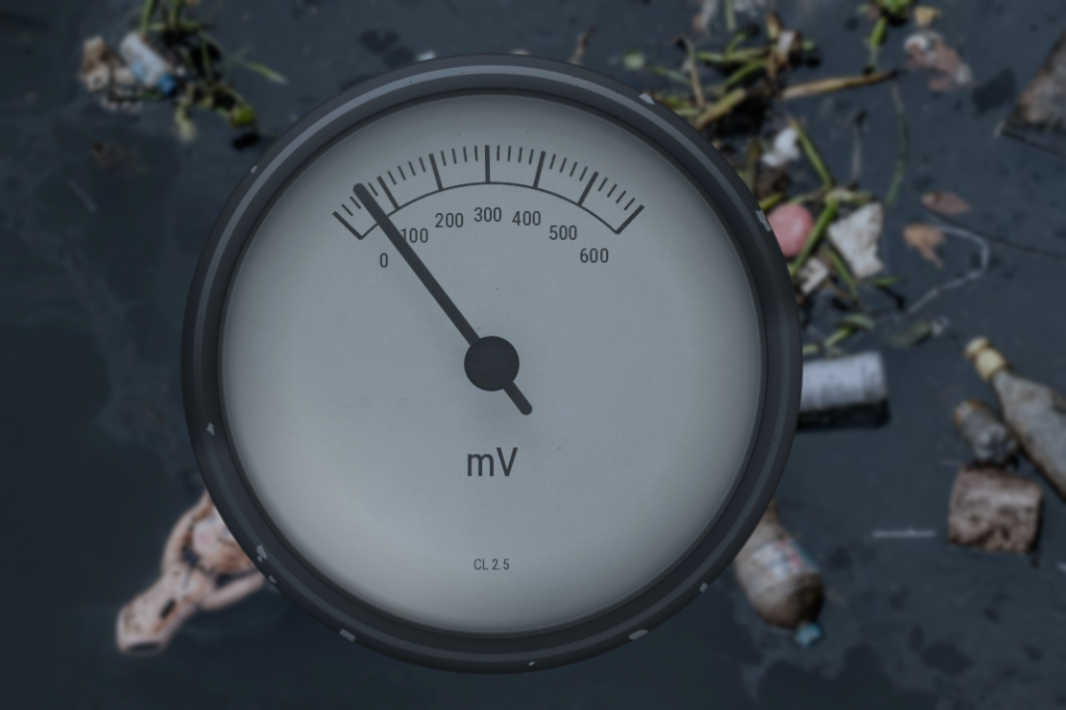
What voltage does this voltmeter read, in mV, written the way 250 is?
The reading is 60
